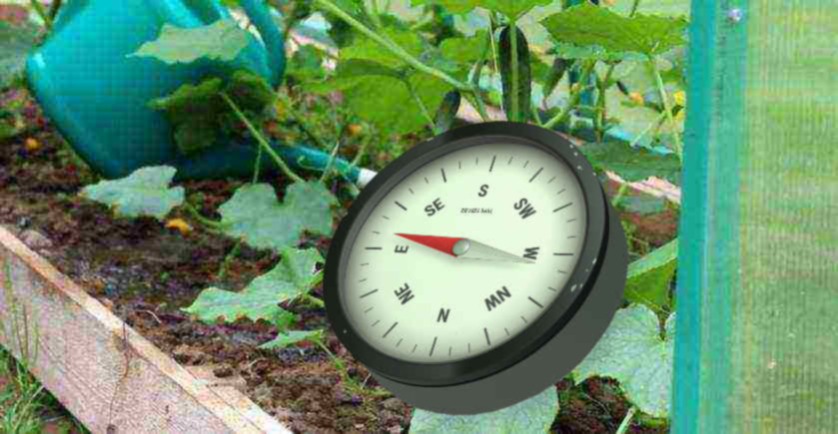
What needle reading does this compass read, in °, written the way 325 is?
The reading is 100
